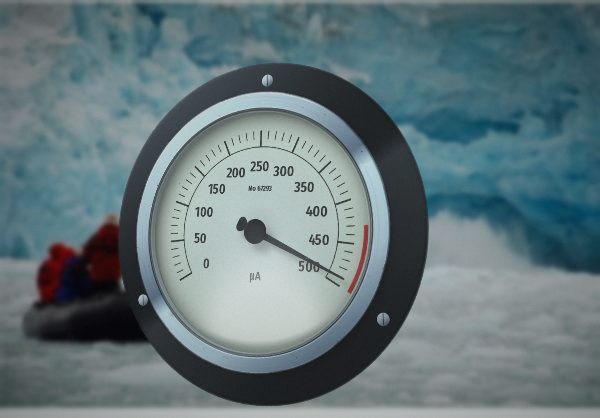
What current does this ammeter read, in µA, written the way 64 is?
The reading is 490
